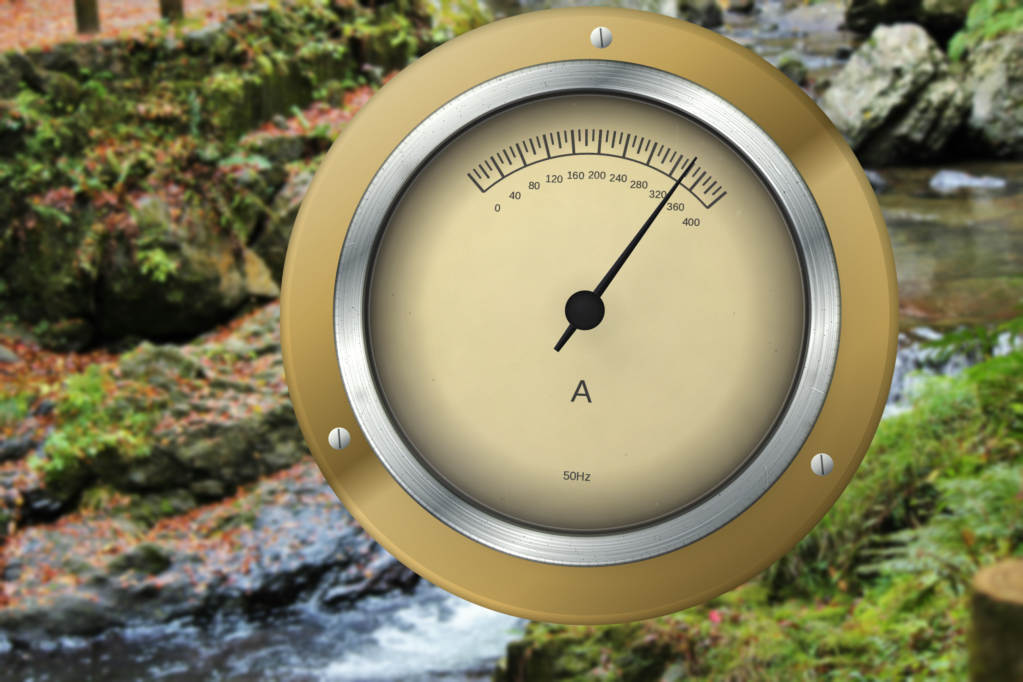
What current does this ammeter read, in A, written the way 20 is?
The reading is 340
